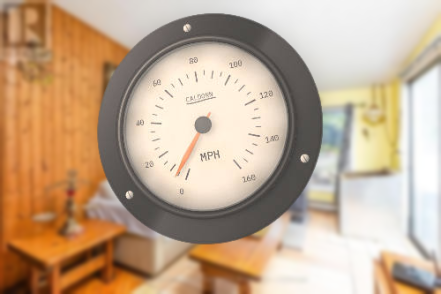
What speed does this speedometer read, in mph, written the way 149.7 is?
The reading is 5
